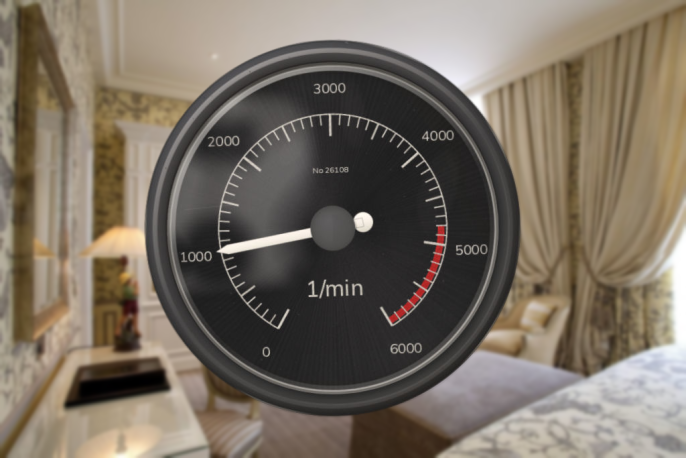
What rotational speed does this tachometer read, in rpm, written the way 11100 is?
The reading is 1000
